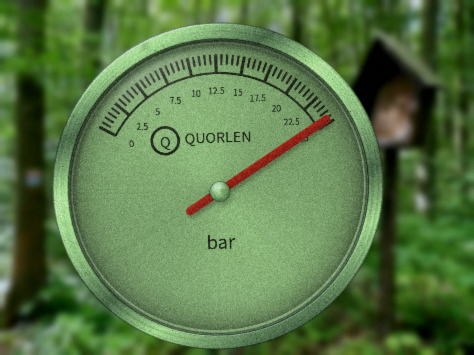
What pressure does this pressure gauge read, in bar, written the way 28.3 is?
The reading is 24.5
